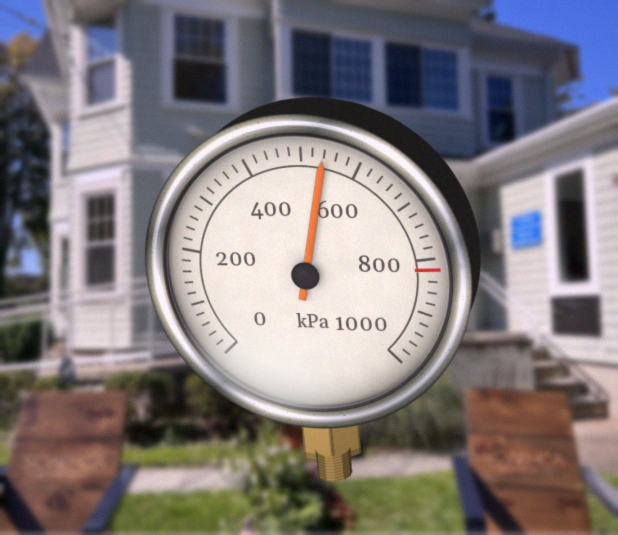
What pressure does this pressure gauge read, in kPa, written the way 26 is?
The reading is 540
